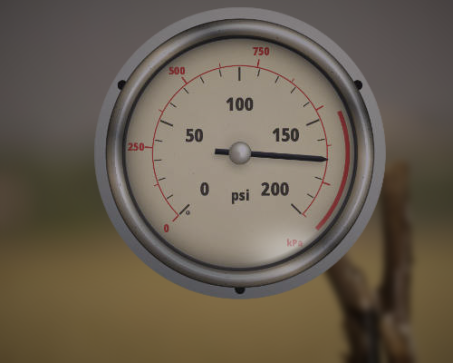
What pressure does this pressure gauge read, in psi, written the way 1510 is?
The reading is 170
